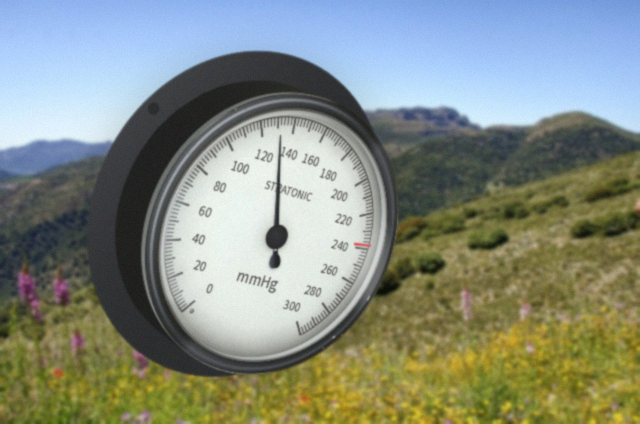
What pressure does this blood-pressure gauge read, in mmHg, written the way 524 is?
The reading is 130
